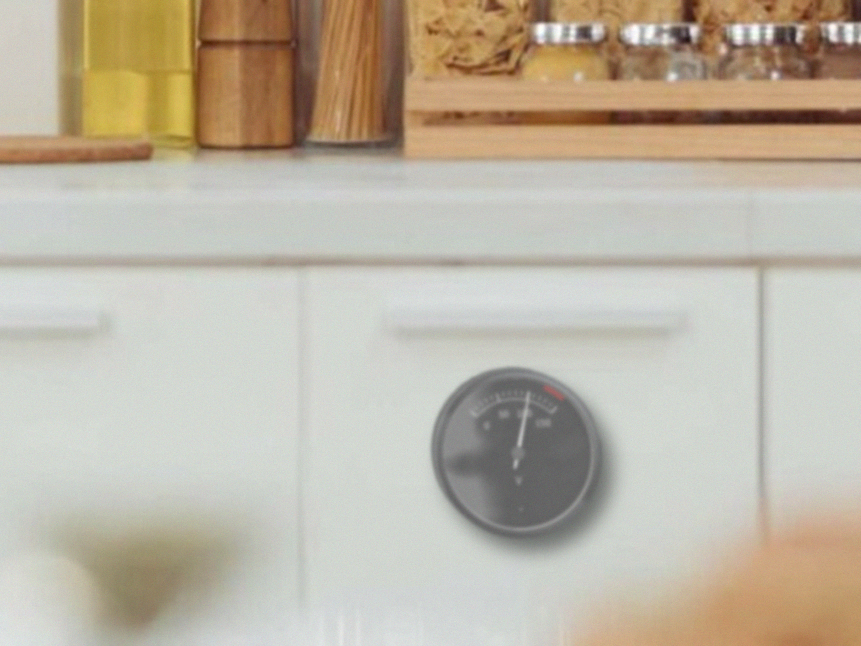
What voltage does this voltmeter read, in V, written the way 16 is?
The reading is 100
